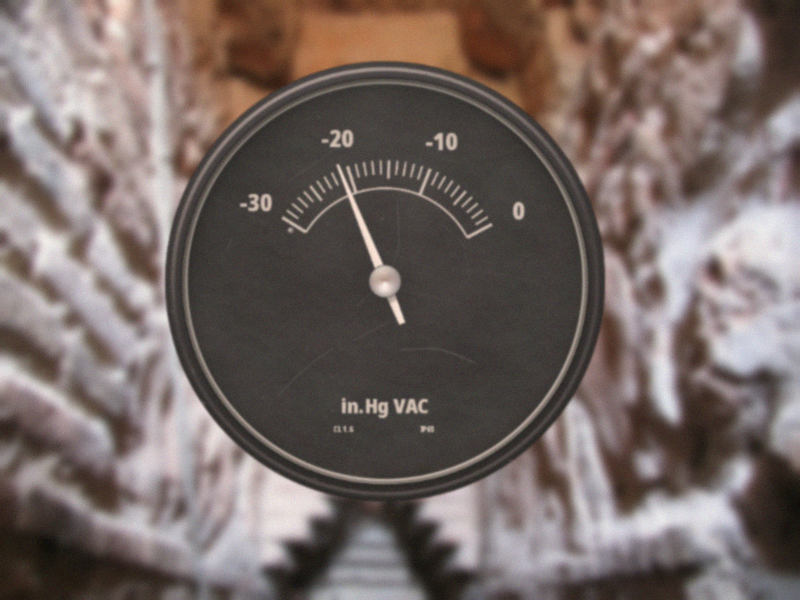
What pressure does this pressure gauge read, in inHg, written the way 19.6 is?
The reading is -21
